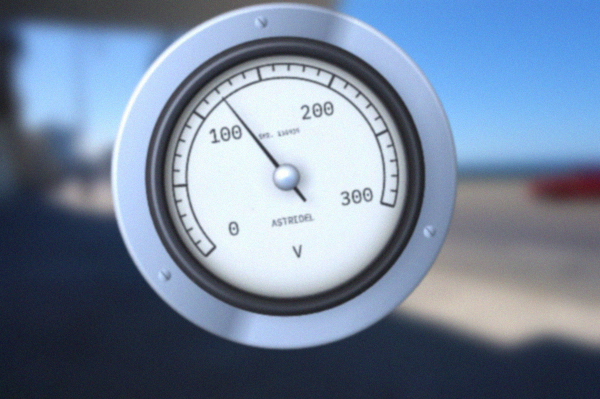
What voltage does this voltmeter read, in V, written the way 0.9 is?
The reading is 120
